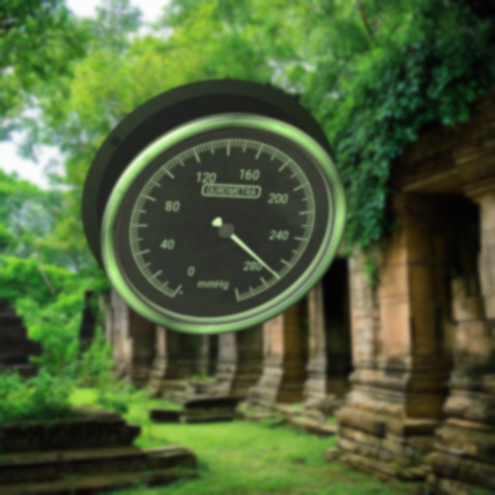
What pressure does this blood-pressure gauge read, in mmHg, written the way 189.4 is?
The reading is 270
